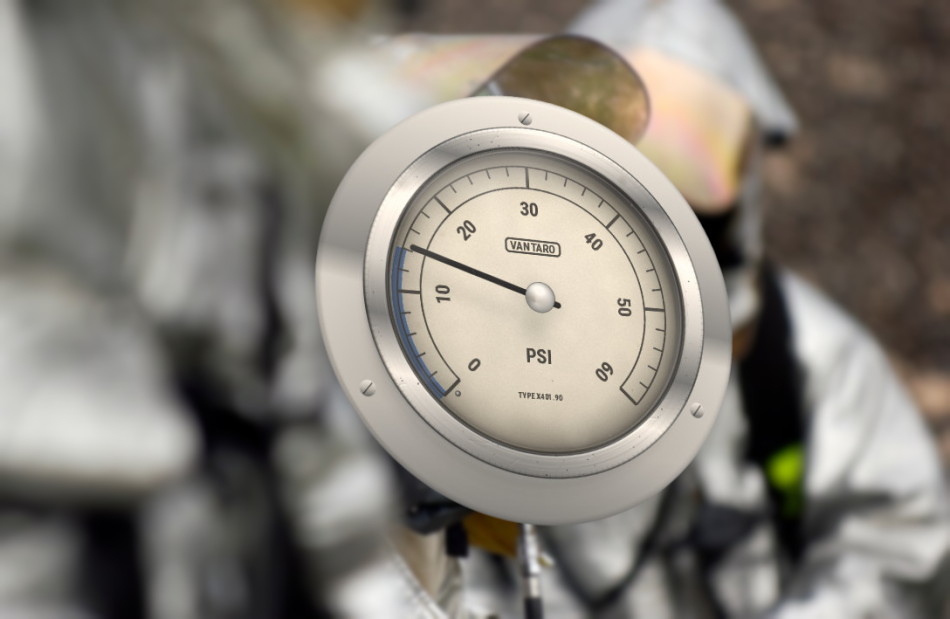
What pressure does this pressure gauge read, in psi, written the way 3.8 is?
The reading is 14
